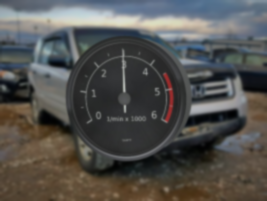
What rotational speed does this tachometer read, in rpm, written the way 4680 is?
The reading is 3000
